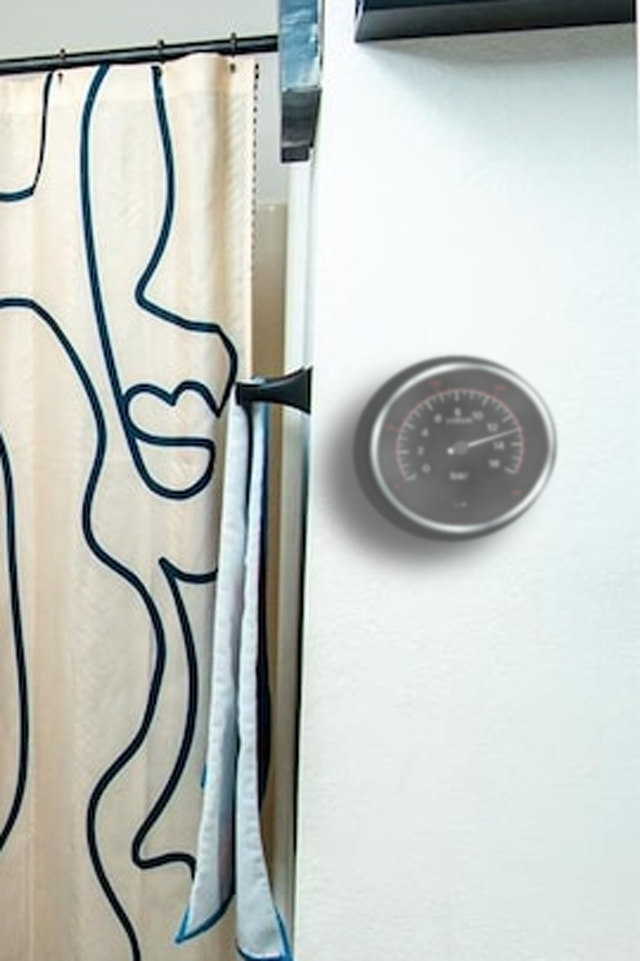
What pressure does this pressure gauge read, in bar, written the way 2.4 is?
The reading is 13
